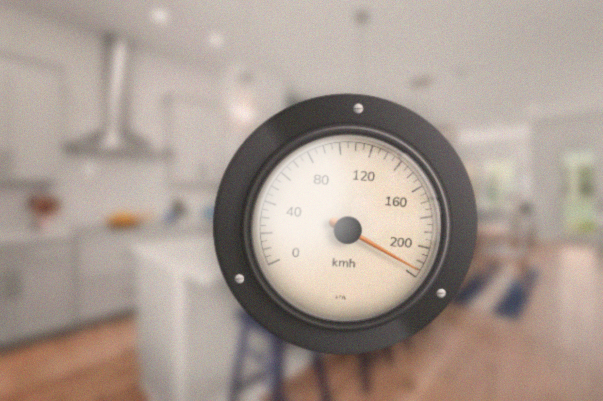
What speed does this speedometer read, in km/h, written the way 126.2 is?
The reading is 215
